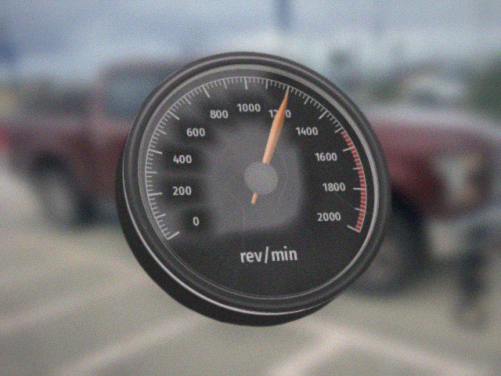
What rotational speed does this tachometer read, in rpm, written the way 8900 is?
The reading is 1200
